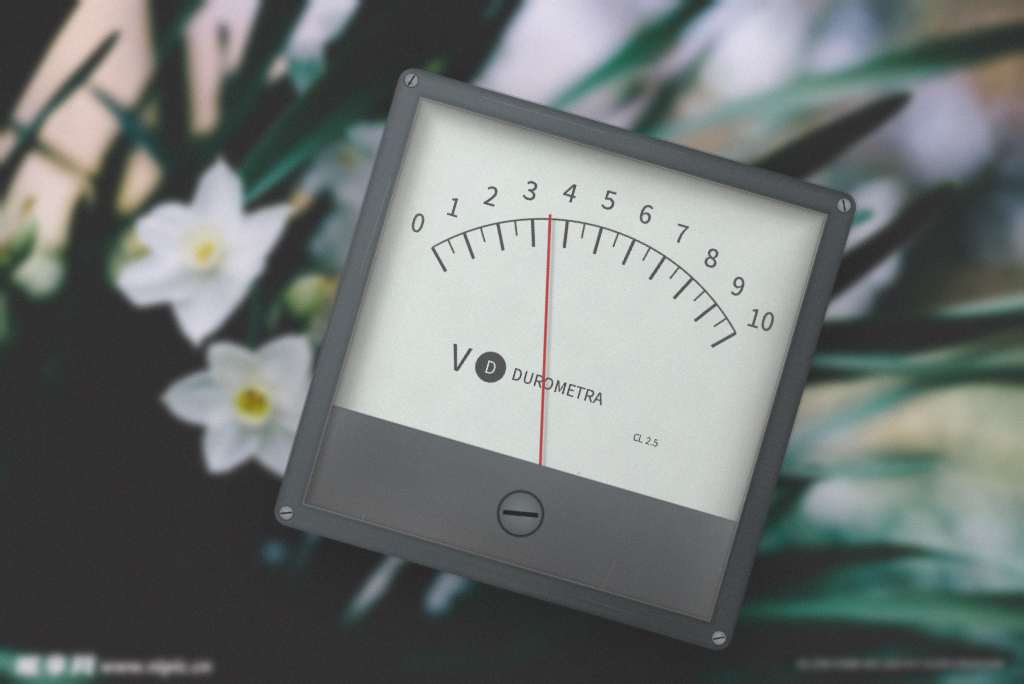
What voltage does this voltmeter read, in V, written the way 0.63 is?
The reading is 3.5
